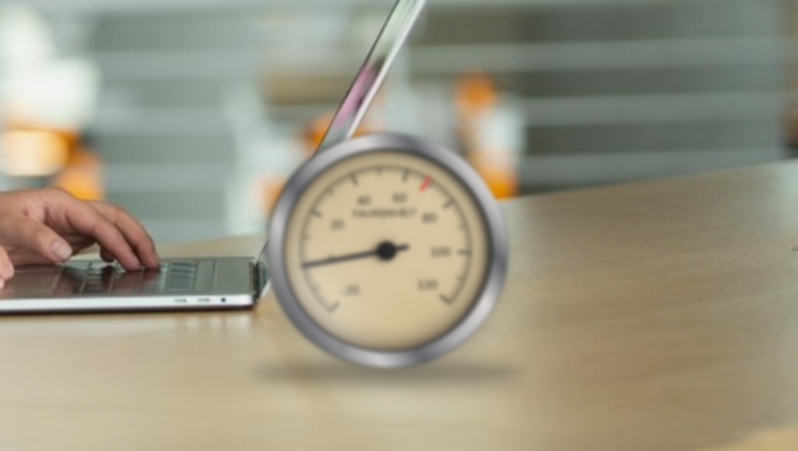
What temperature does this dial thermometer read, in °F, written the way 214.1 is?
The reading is 0
